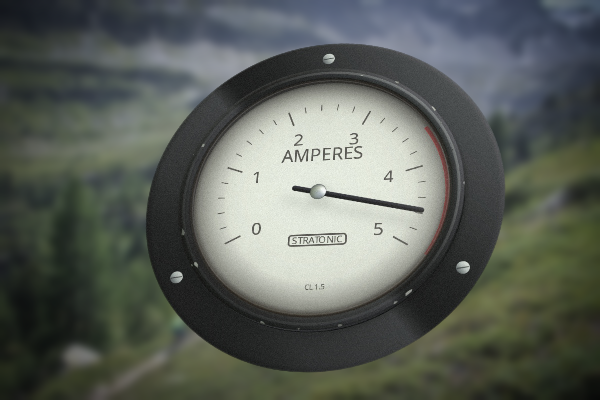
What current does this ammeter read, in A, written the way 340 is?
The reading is 4.6
